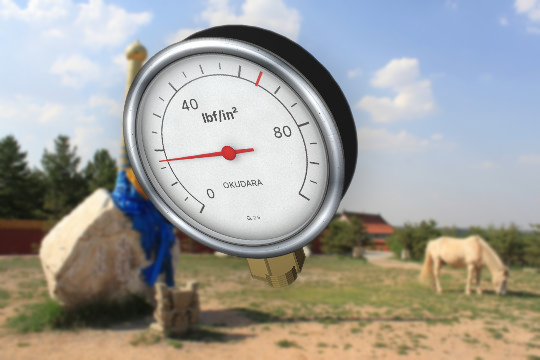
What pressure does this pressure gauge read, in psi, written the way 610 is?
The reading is 17.5
